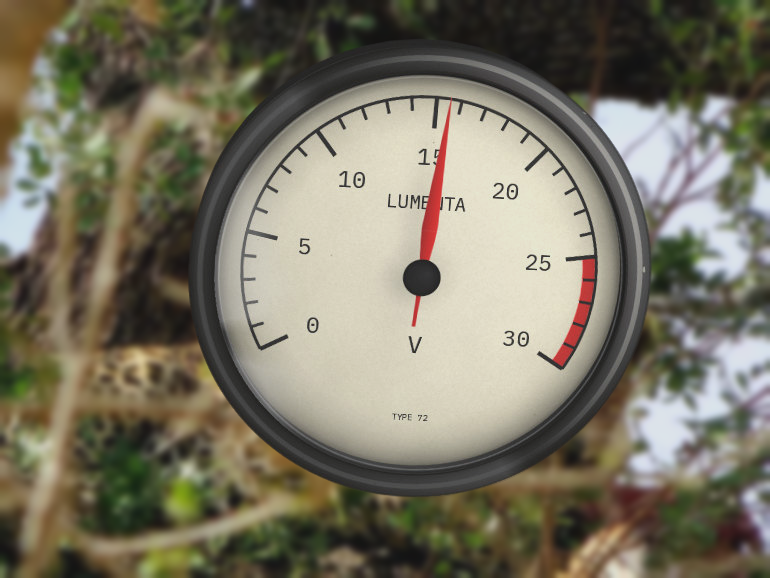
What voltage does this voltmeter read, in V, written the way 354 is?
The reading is 15.5
